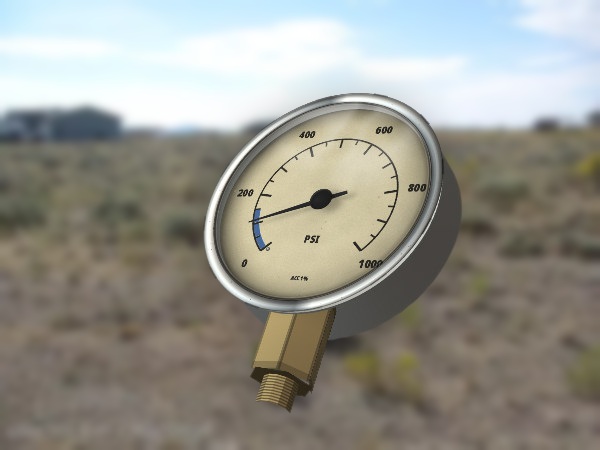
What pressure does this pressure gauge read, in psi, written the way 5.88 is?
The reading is 100
